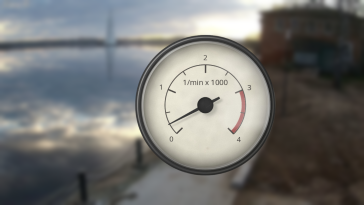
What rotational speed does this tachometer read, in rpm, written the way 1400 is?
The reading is 250
